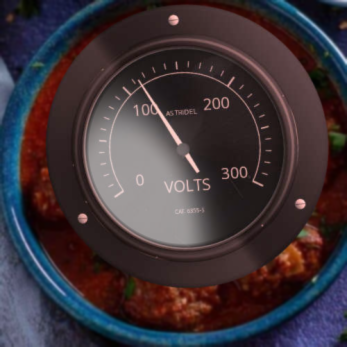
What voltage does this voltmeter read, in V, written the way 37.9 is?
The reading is 115
